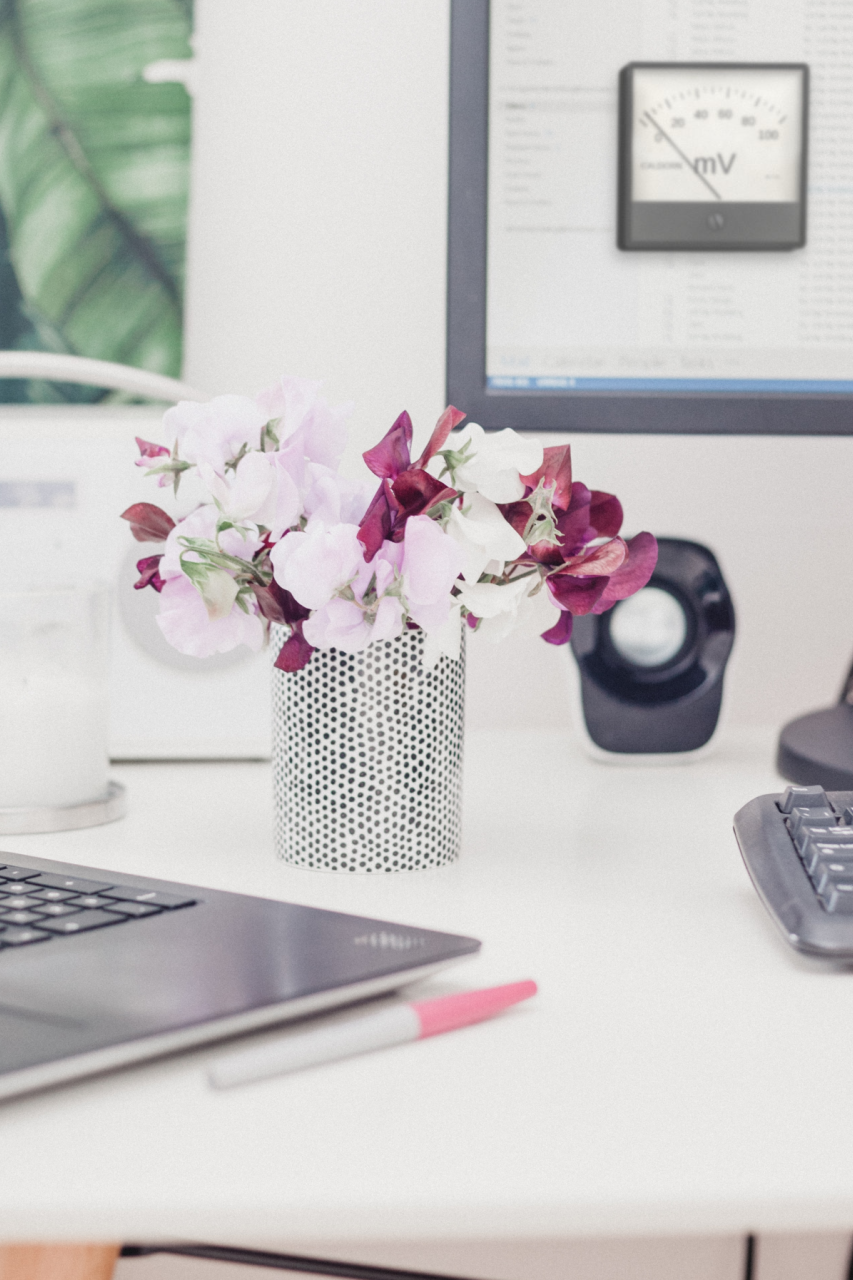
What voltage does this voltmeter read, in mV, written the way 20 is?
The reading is 5
